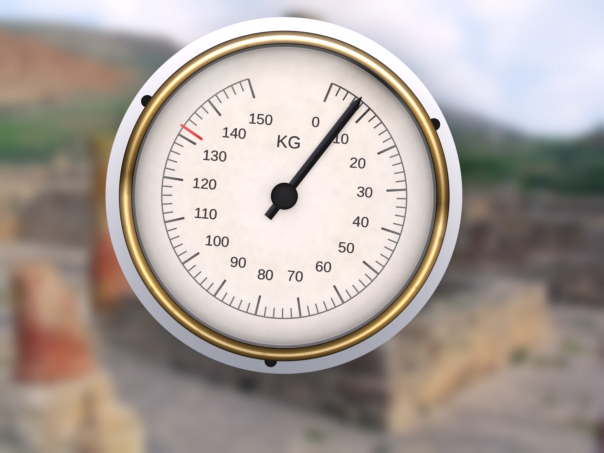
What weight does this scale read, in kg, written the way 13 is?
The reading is 7
